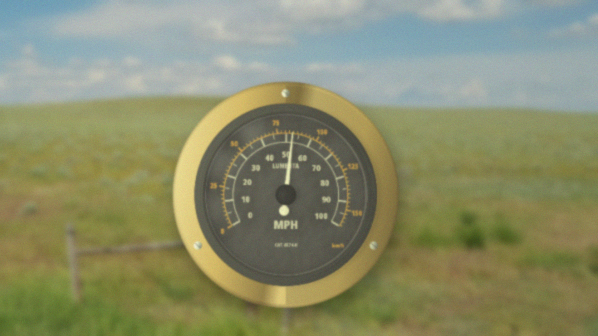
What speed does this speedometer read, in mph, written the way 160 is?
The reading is 52.5
